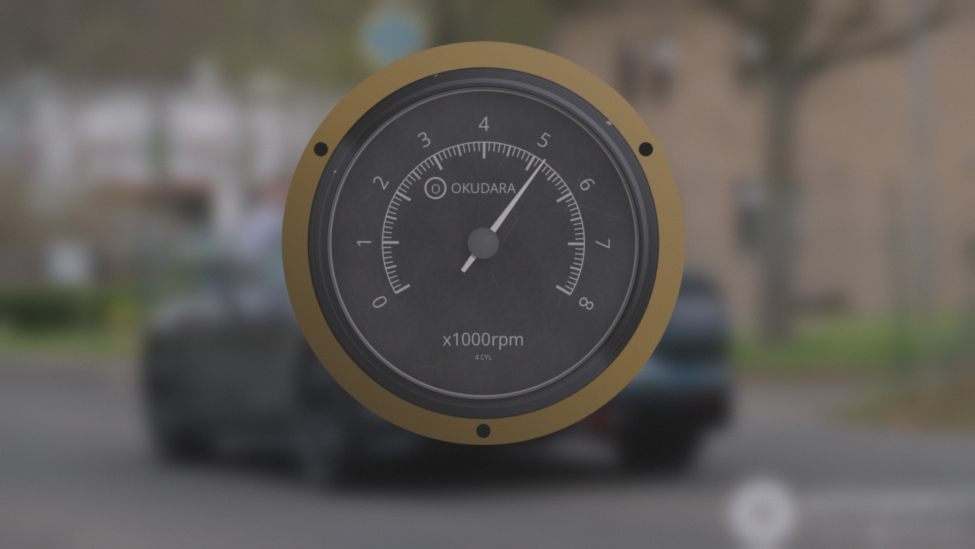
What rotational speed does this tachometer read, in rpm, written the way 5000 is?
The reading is 5200
